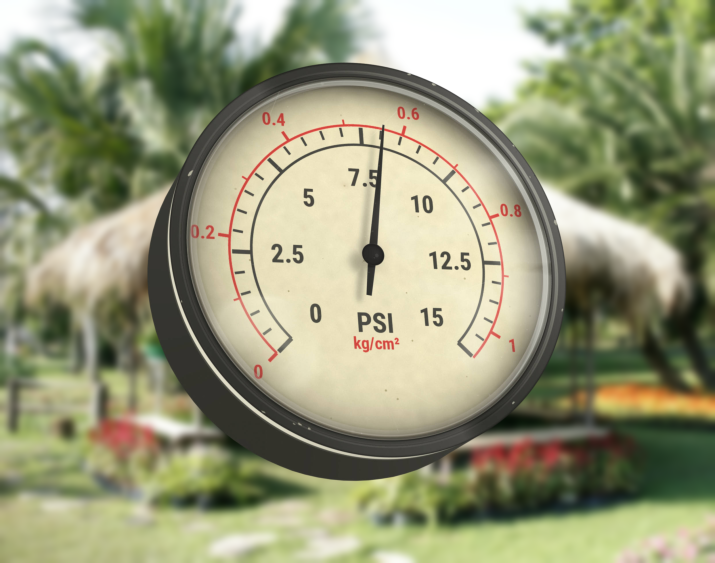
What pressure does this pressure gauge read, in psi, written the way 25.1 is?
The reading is 8
